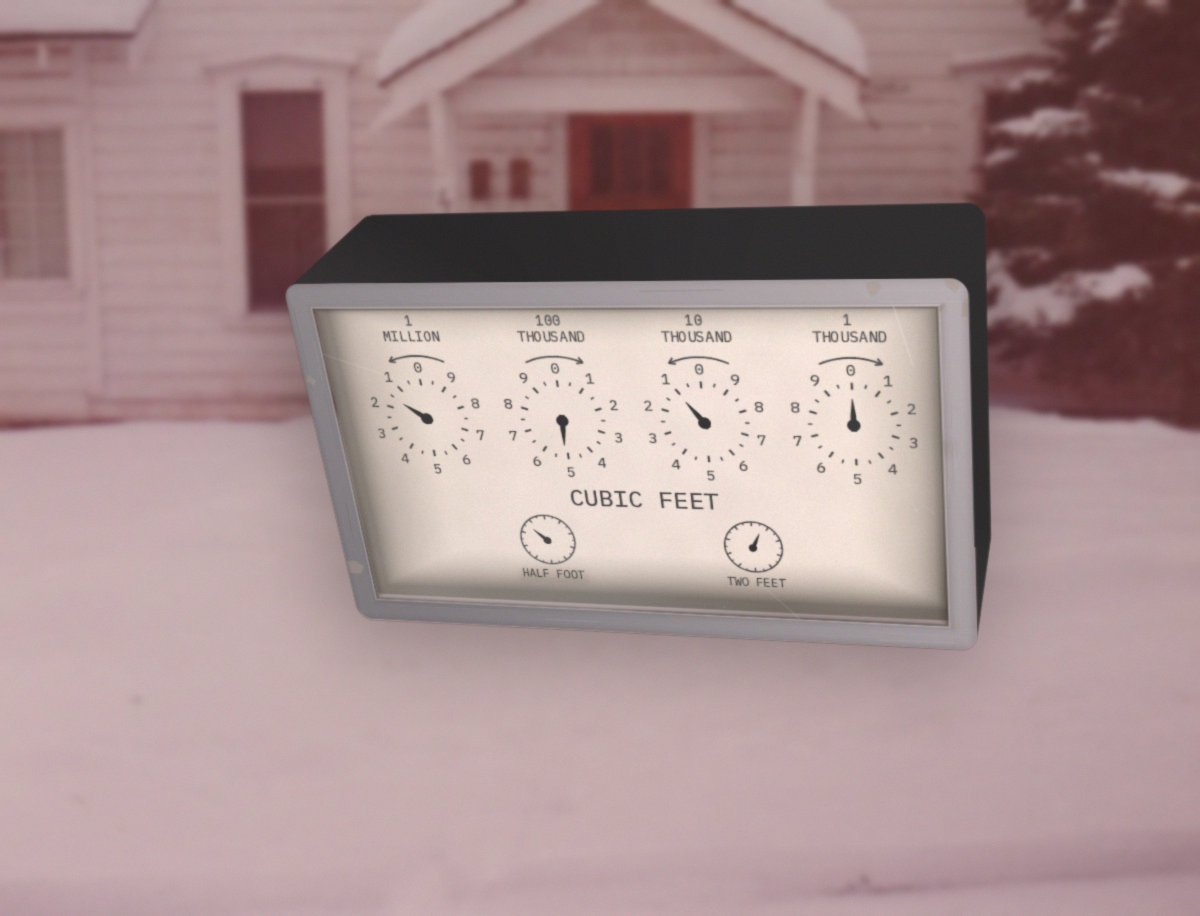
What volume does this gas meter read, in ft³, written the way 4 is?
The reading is 151000
